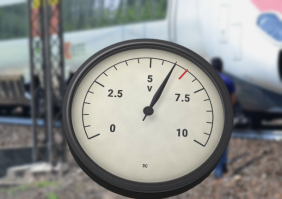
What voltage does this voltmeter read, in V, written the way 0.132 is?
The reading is 6
